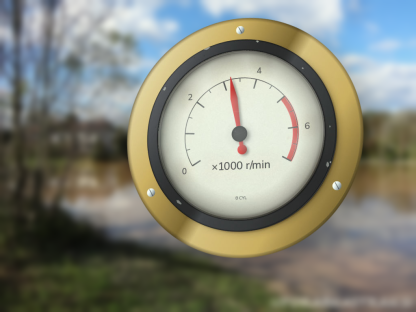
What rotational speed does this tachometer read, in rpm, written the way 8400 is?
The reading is 3250
